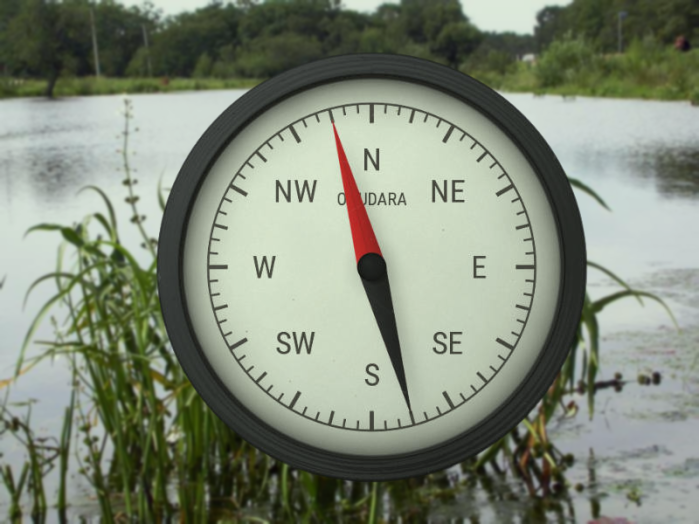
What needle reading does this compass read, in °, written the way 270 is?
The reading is 345
